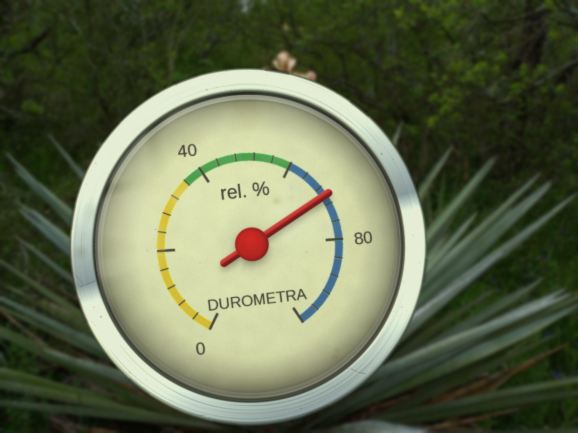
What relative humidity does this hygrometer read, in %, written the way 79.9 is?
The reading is 70
